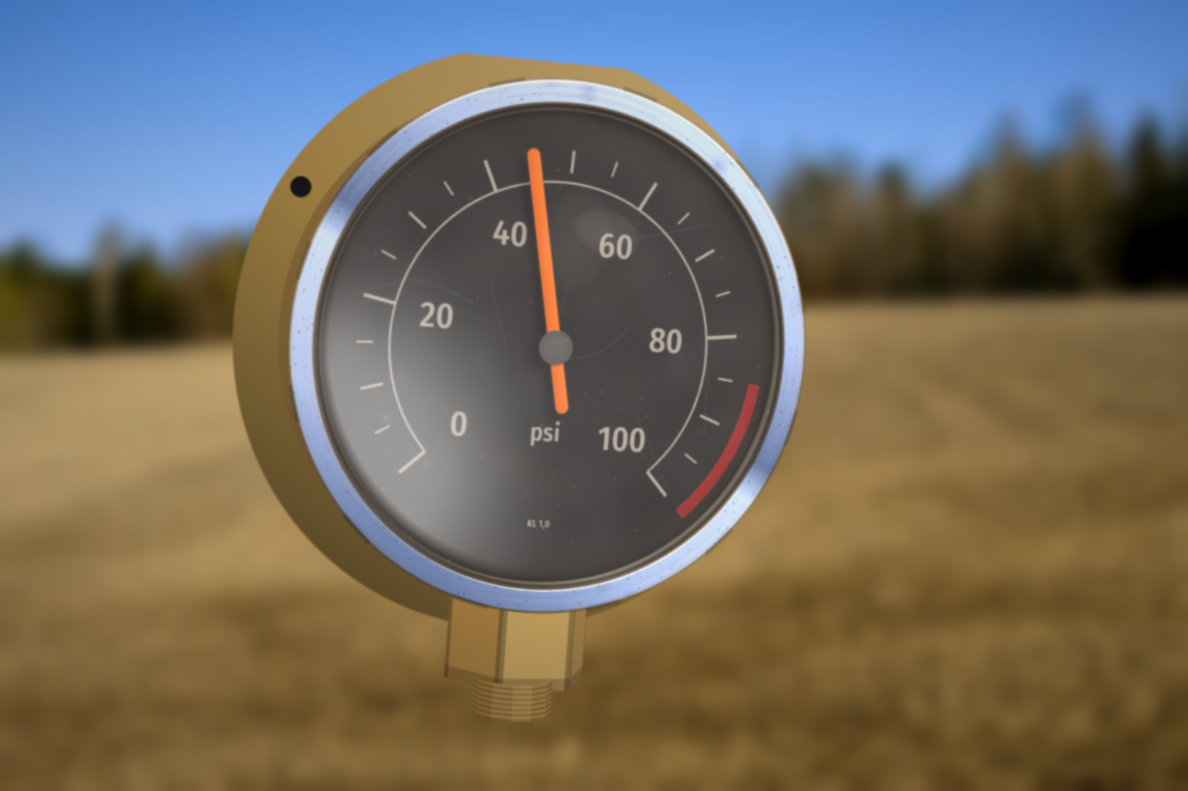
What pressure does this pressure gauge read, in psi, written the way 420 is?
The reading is 45
